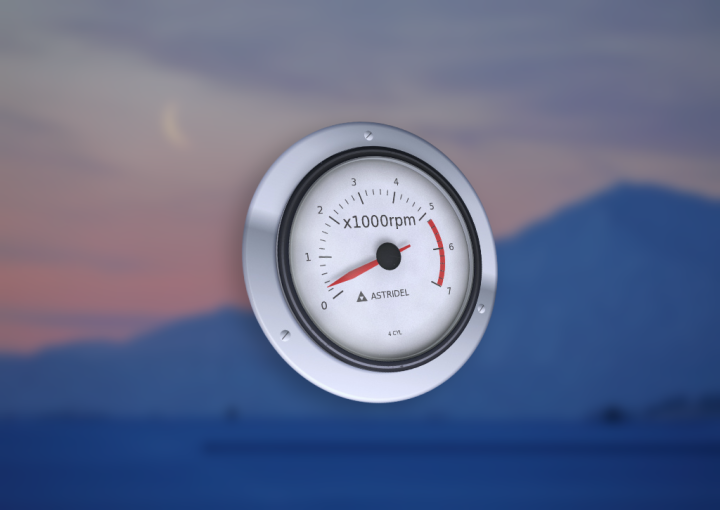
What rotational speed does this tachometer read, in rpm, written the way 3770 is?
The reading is 300
